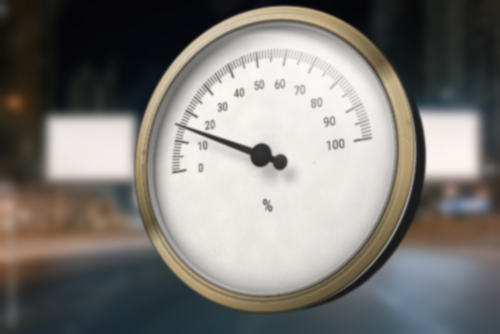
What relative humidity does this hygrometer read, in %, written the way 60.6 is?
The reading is 15
